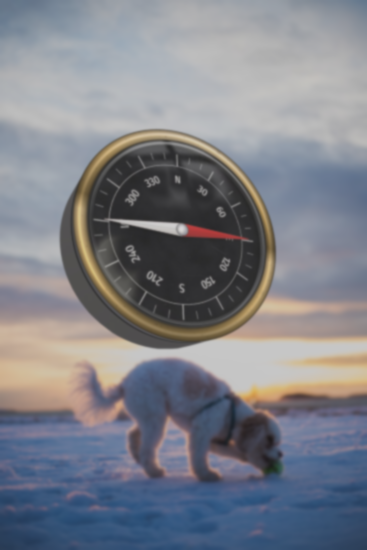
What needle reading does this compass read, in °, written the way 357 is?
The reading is 90
